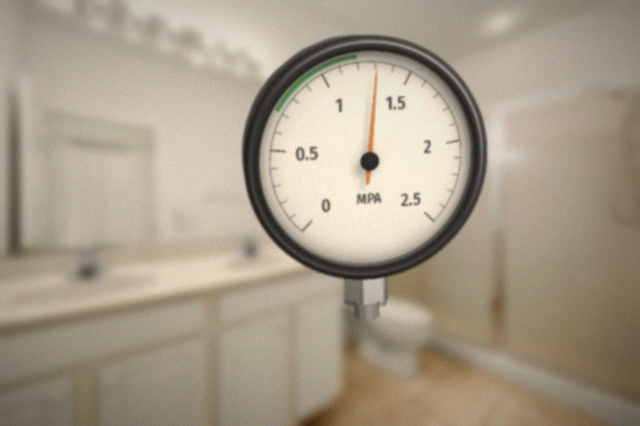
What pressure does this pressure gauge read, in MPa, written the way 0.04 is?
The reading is 1.3
